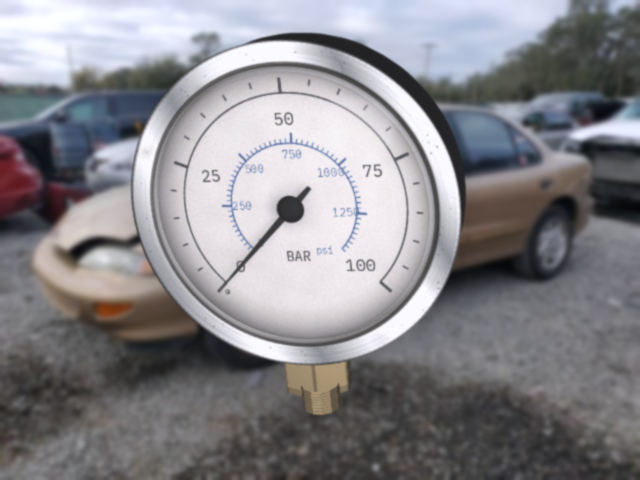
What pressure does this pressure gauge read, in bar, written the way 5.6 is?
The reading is 0
